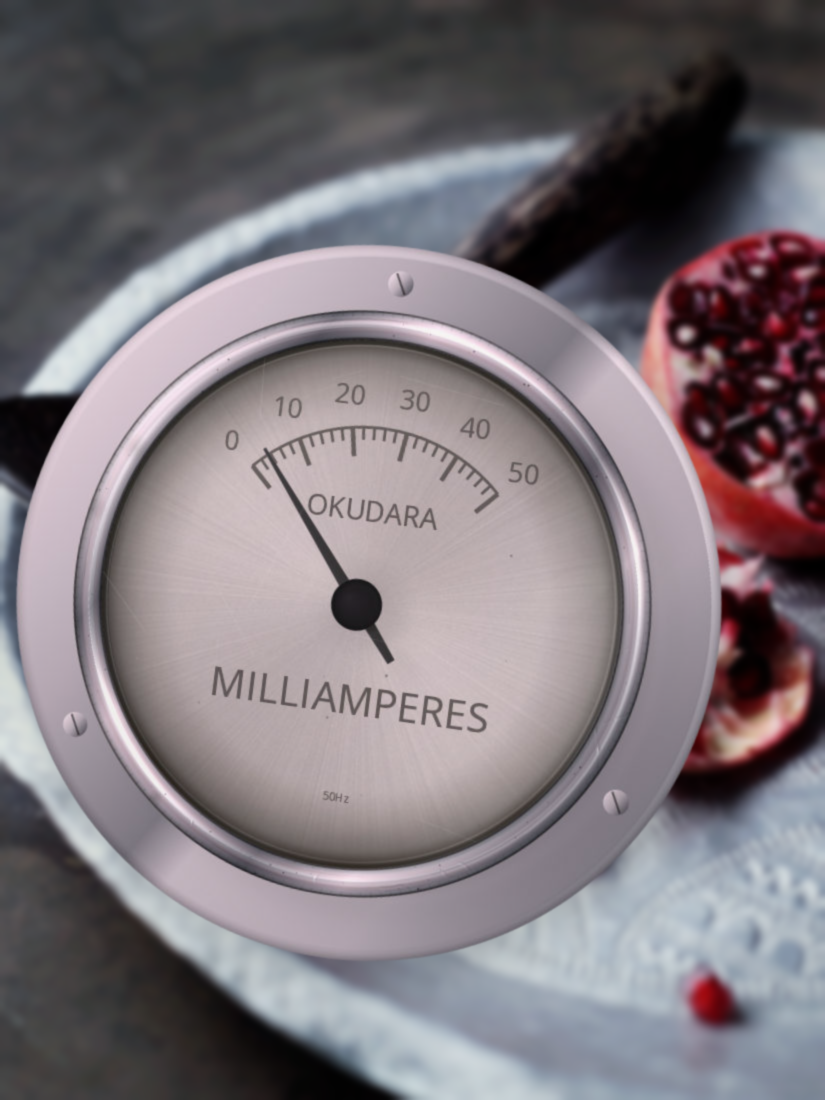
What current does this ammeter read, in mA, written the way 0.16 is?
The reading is 4
